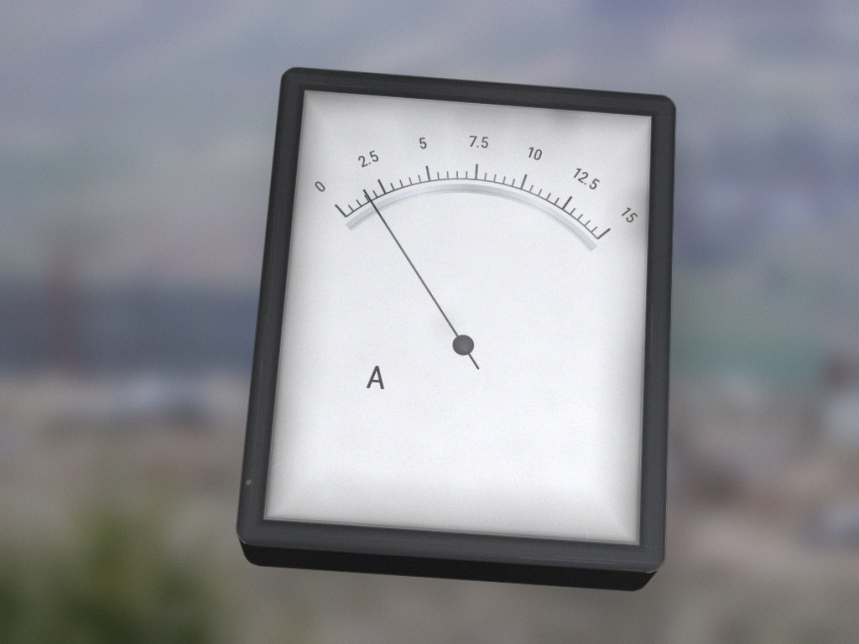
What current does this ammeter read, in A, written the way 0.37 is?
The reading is 1.5
